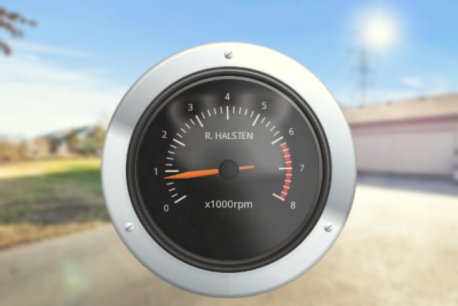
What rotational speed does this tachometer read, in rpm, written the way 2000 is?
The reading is 800
